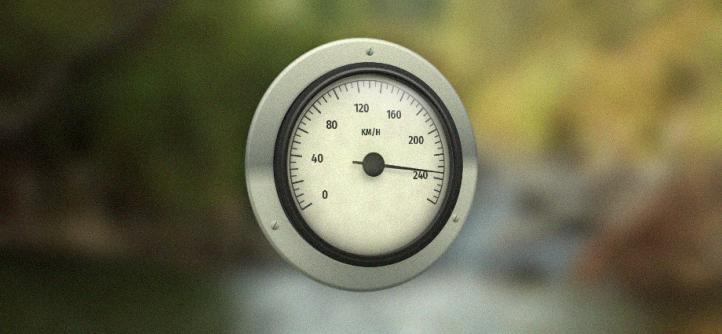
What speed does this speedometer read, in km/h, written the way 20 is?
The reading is 235
